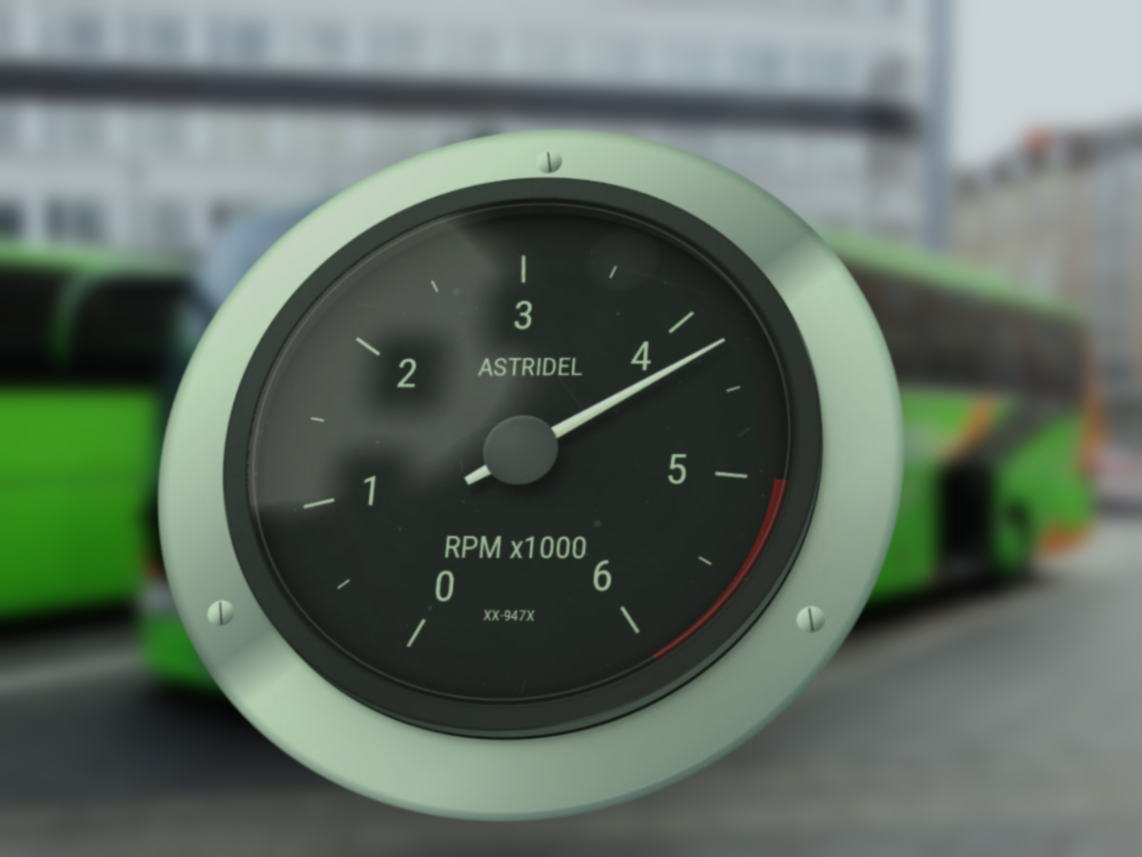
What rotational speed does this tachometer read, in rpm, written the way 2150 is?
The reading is 4250
